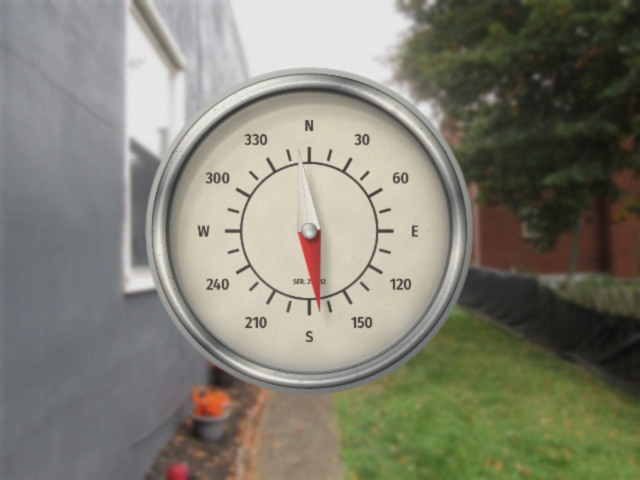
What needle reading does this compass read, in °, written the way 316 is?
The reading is 172.5
